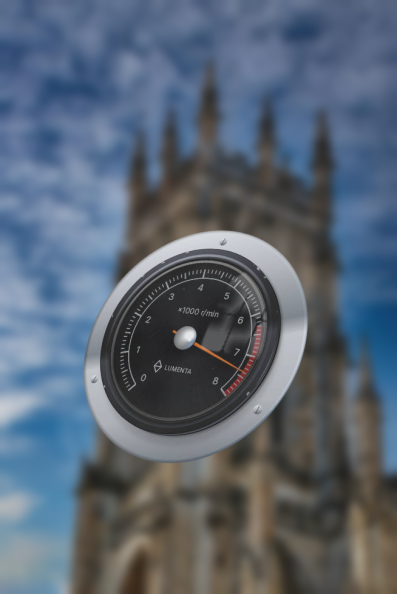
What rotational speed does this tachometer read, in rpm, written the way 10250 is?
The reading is 7400
